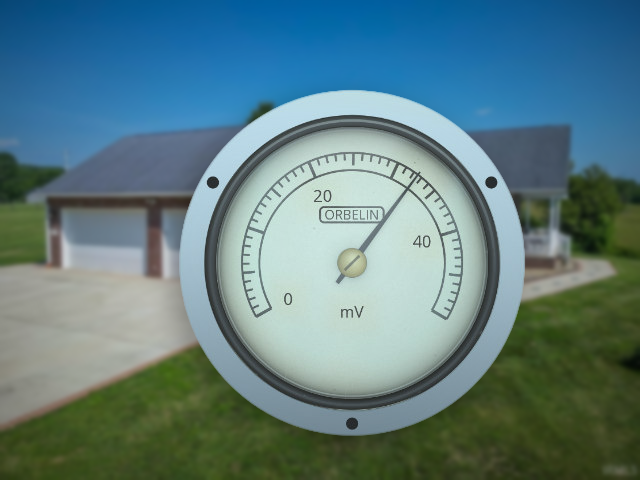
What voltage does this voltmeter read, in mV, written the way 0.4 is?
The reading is 32.5
